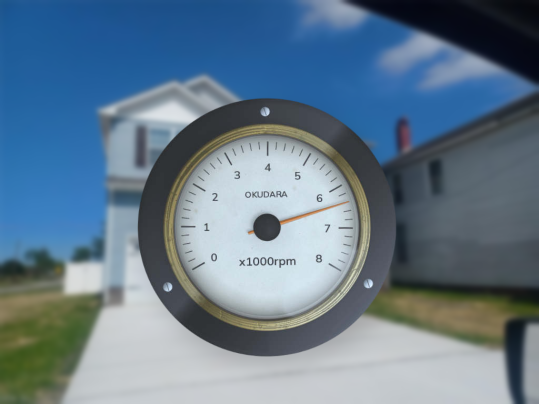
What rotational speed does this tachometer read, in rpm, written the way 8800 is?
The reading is 6400
